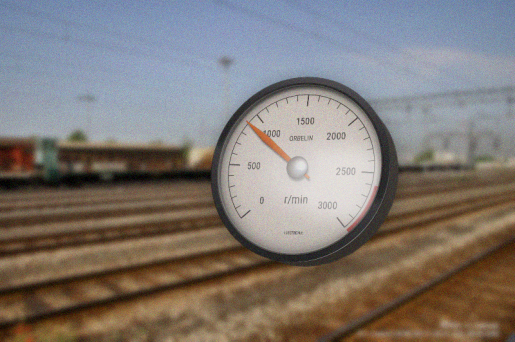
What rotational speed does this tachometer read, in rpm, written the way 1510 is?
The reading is 900
